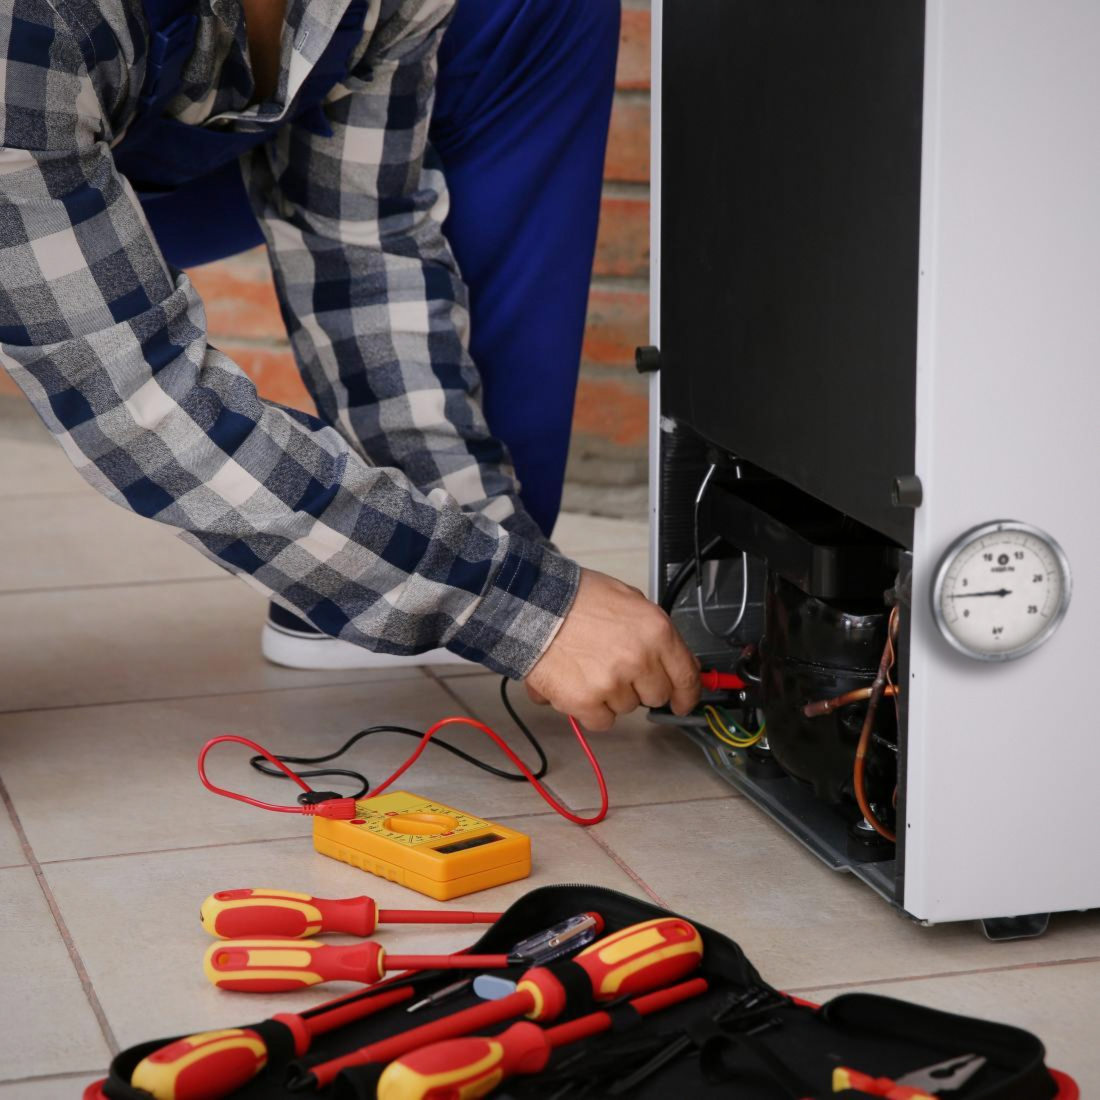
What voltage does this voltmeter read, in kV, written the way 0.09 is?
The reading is 3
